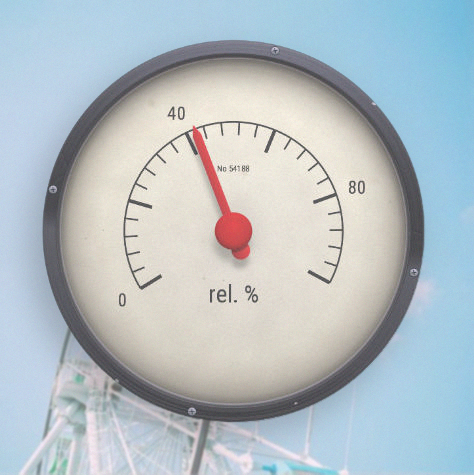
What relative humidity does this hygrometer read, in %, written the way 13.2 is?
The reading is 42
